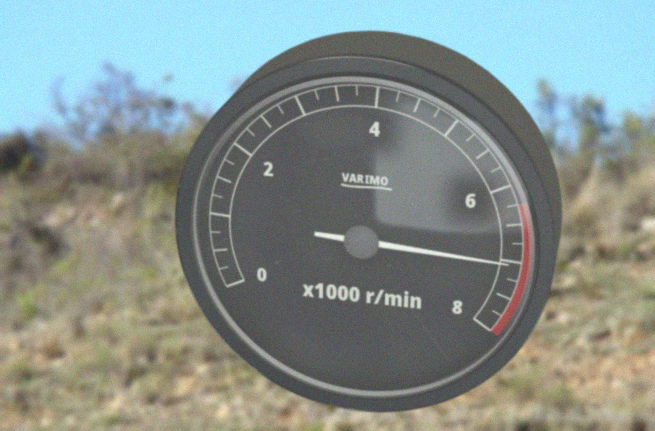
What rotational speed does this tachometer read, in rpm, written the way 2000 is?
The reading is 7000
